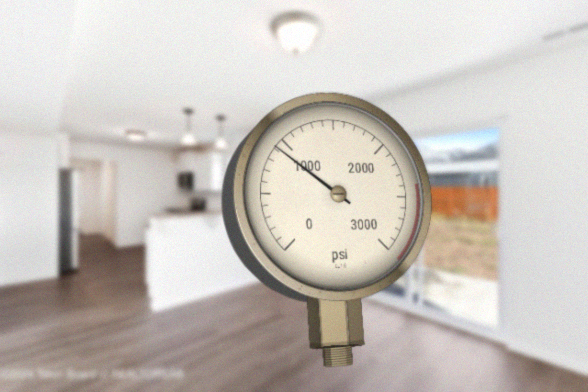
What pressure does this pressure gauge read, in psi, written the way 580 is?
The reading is 900
